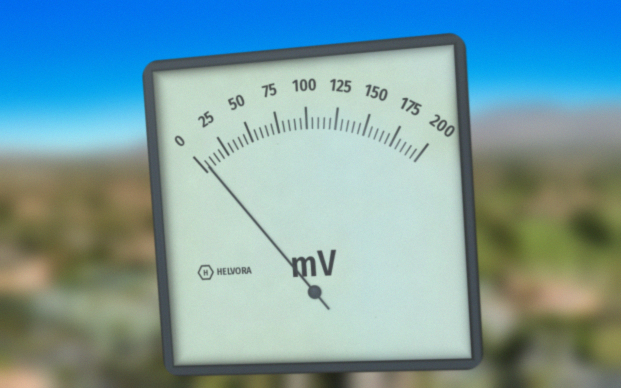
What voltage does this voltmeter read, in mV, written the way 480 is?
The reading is 5
